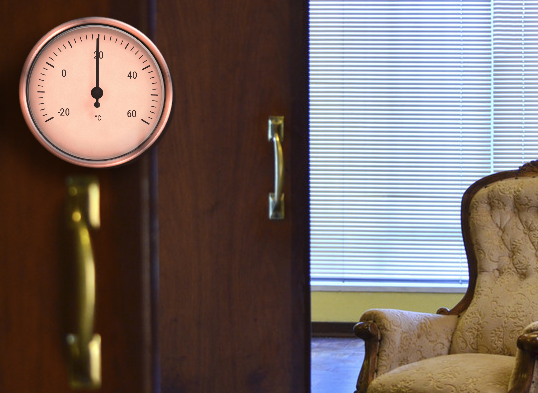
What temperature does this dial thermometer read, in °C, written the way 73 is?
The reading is 20
